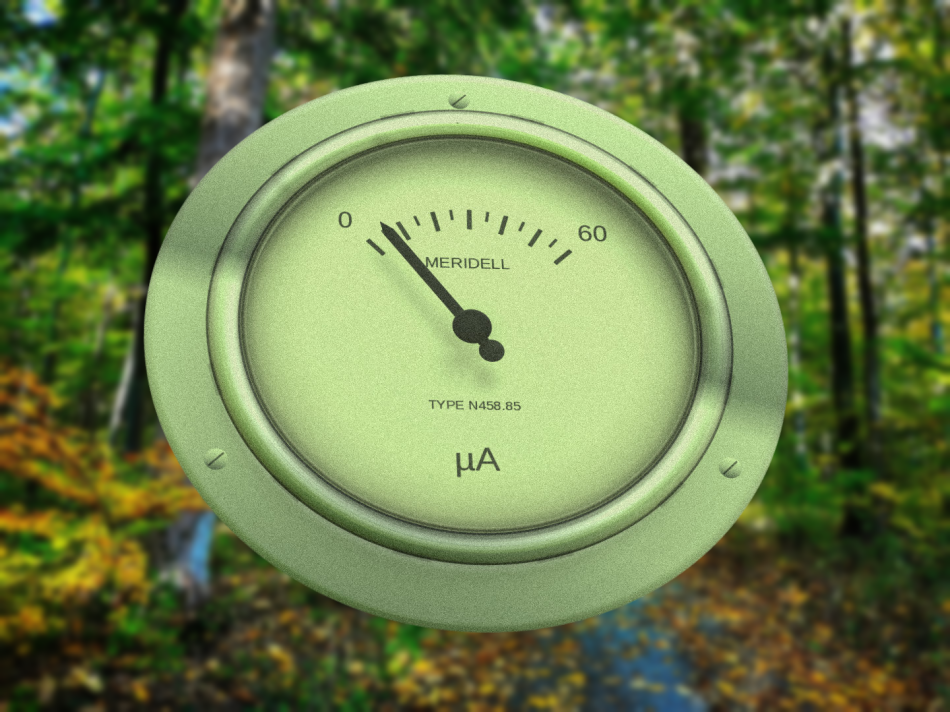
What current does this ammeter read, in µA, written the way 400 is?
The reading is 5
